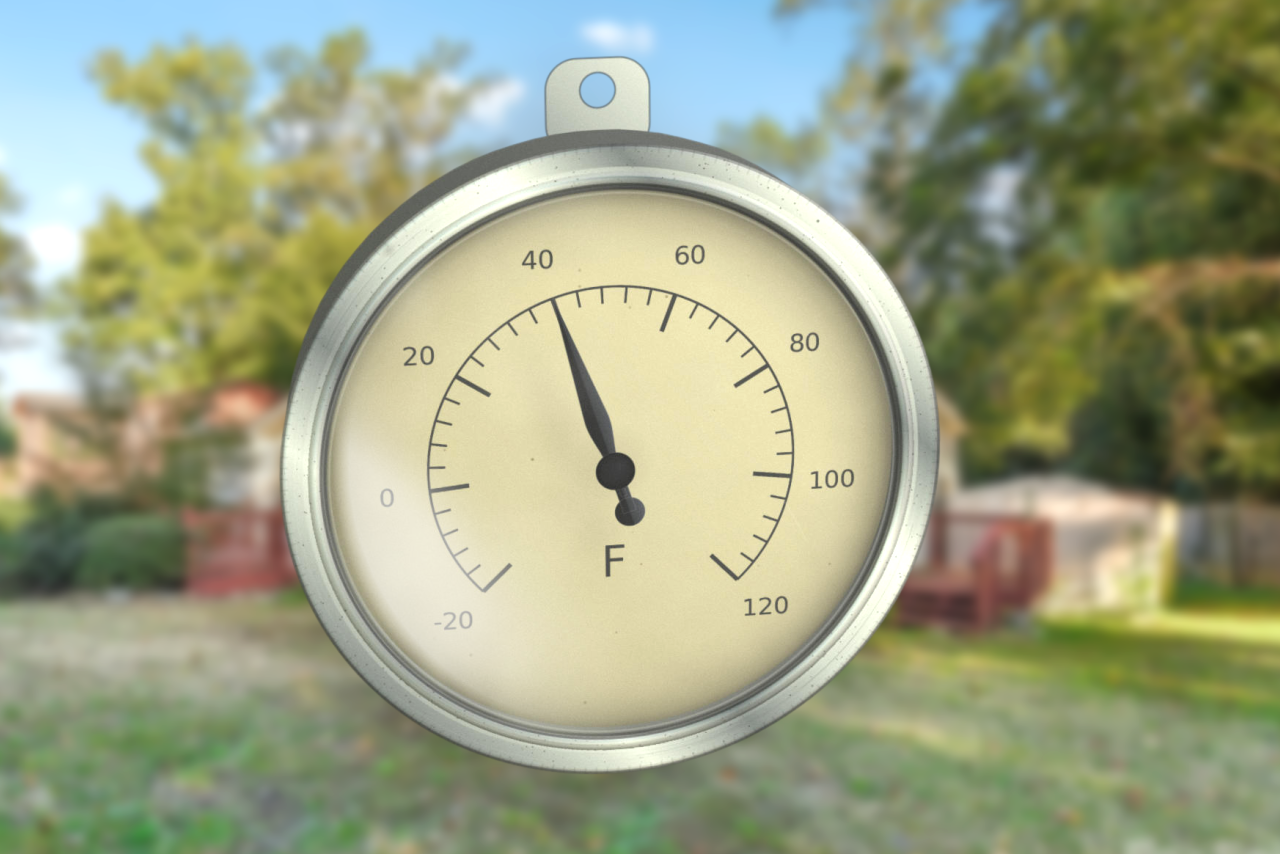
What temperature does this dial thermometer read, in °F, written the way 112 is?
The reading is 40
